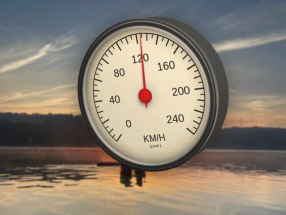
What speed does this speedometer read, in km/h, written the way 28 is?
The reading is 125
